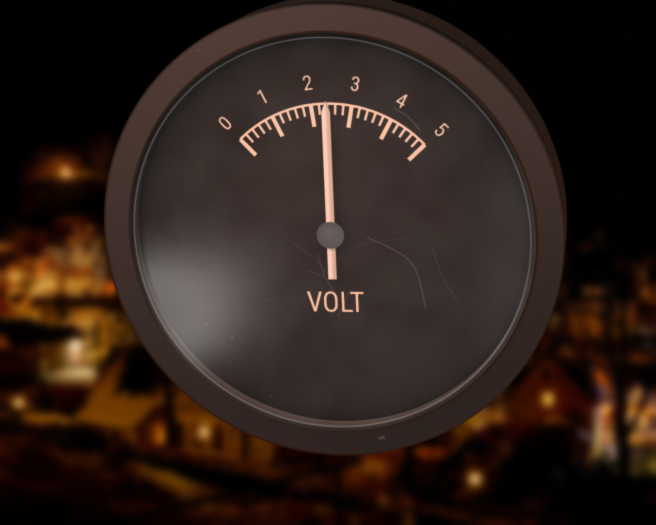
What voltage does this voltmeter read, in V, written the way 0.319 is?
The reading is 2.4
